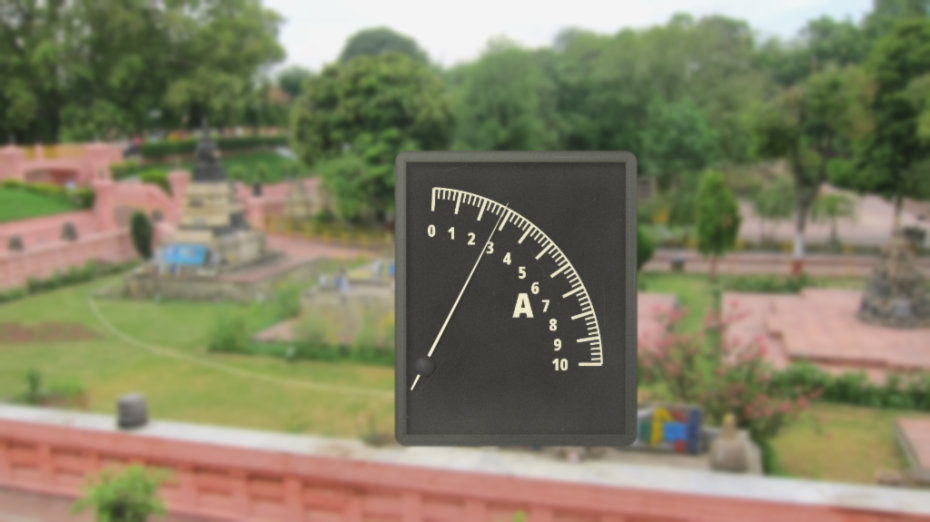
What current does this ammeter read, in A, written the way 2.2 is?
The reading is 2.8
